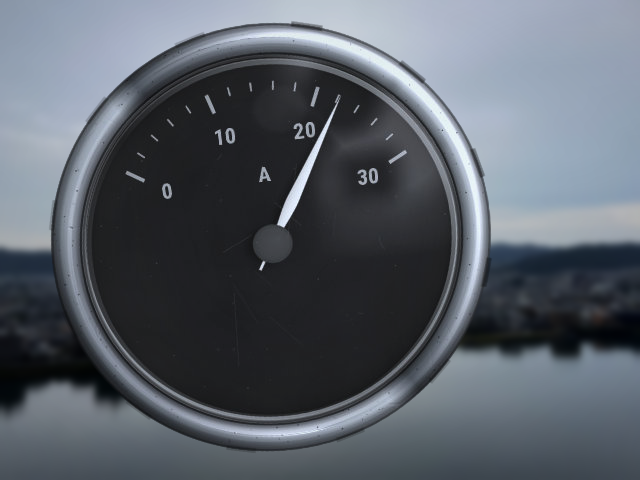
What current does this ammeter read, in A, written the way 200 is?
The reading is 22
